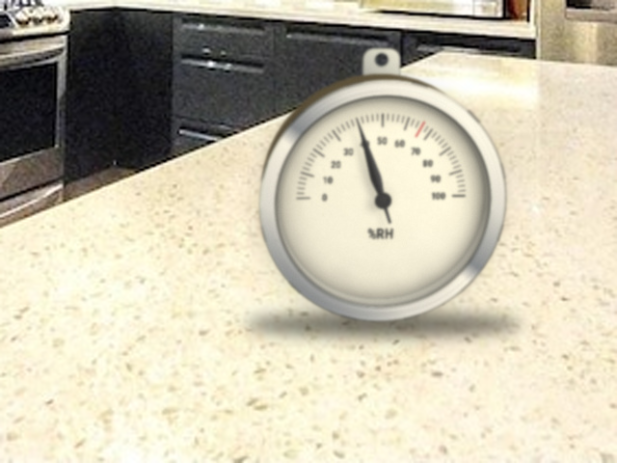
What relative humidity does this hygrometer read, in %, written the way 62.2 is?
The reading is 40
